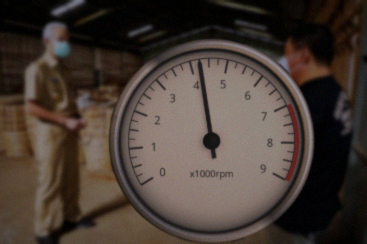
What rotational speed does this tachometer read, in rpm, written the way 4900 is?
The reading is 4250
